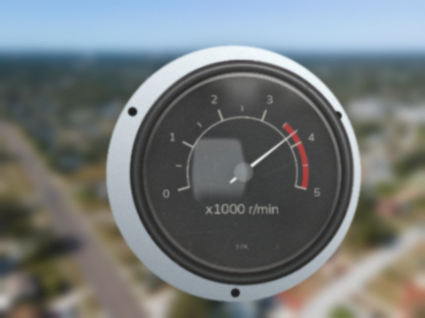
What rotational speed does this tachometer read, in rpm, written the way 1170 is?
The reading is 3750
